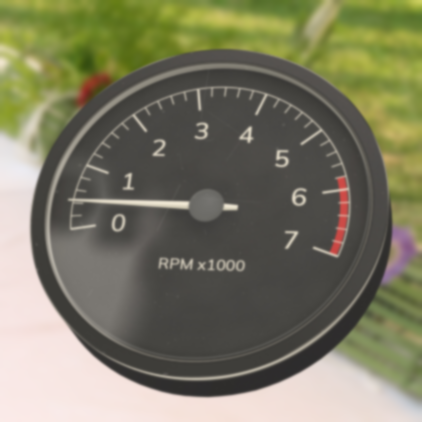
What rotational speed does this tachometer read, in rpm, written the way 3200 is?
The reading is 400
